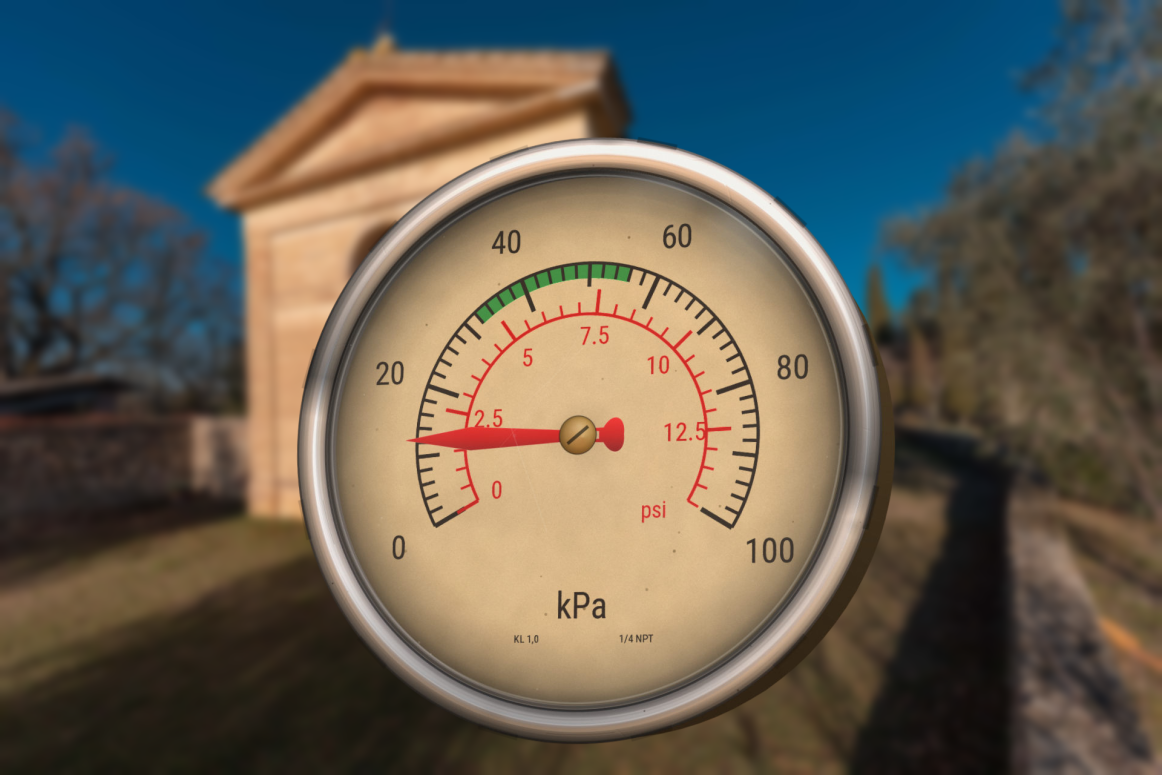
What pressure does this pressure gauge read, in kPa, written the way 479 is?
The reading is 12
